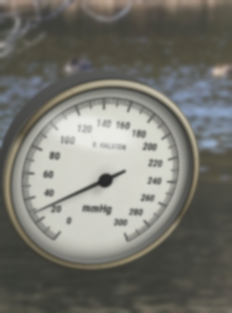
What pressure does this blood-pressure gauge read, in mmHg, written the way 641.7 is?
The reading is 30
